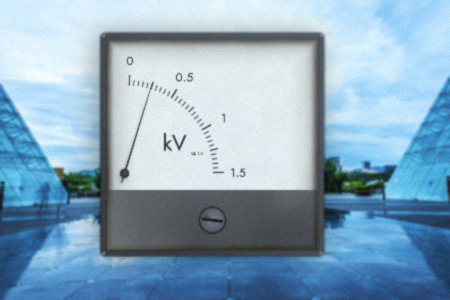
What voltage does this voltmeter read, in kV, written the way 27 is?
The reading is 0.25
